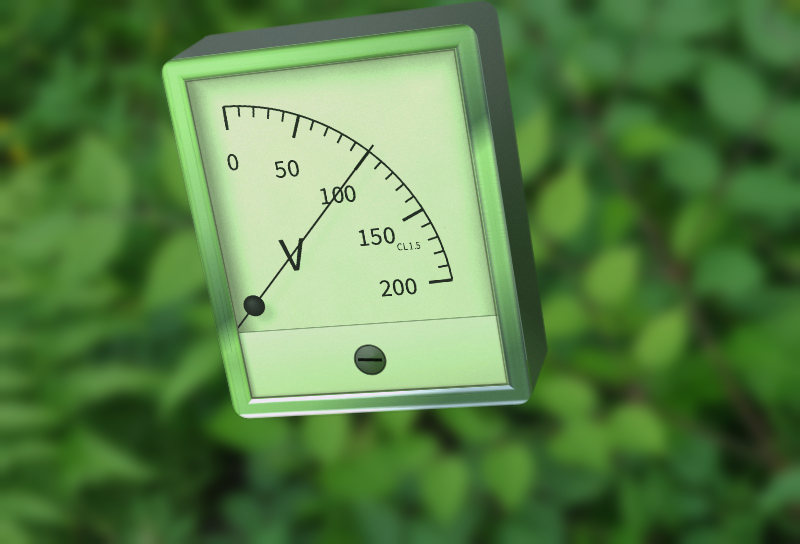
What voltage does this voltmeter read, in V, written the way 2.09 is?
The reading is 100
